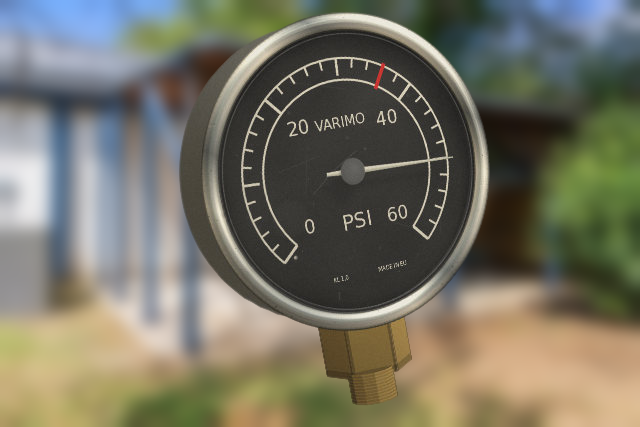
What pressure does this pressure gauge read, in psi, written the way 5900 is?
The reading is 50
